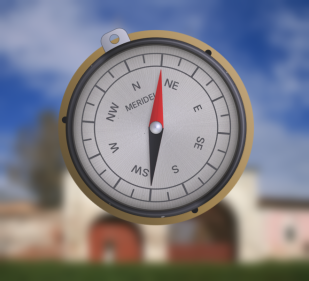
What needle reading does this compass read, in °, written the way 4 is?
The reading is 30
